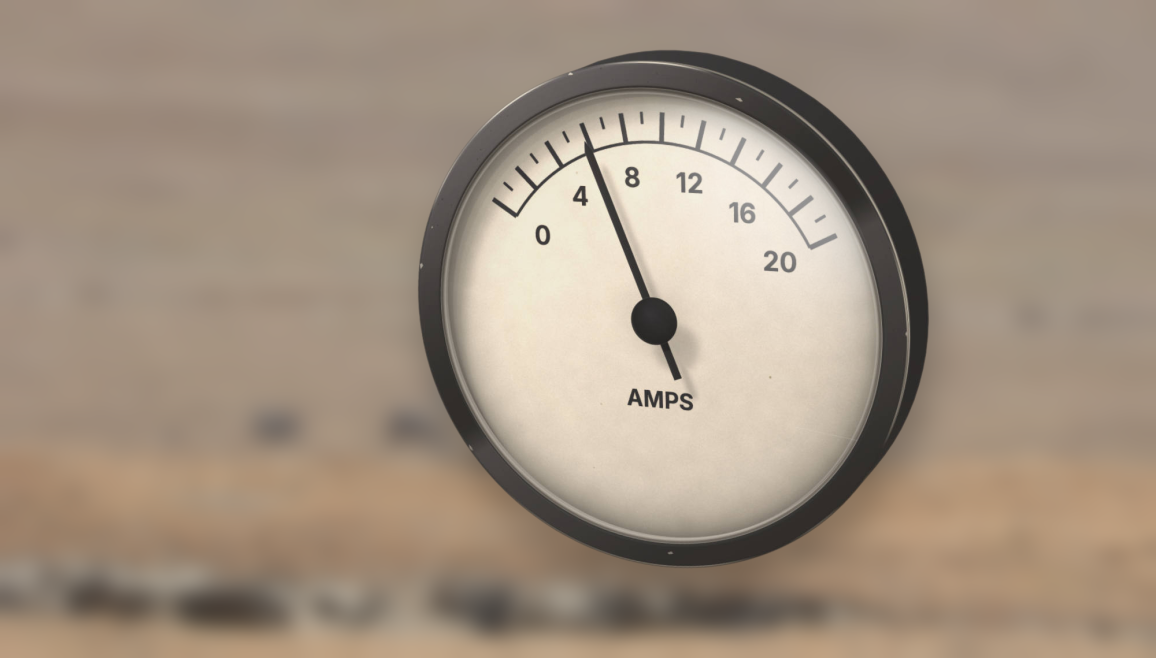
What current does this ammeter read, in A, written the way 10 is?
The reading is 6
